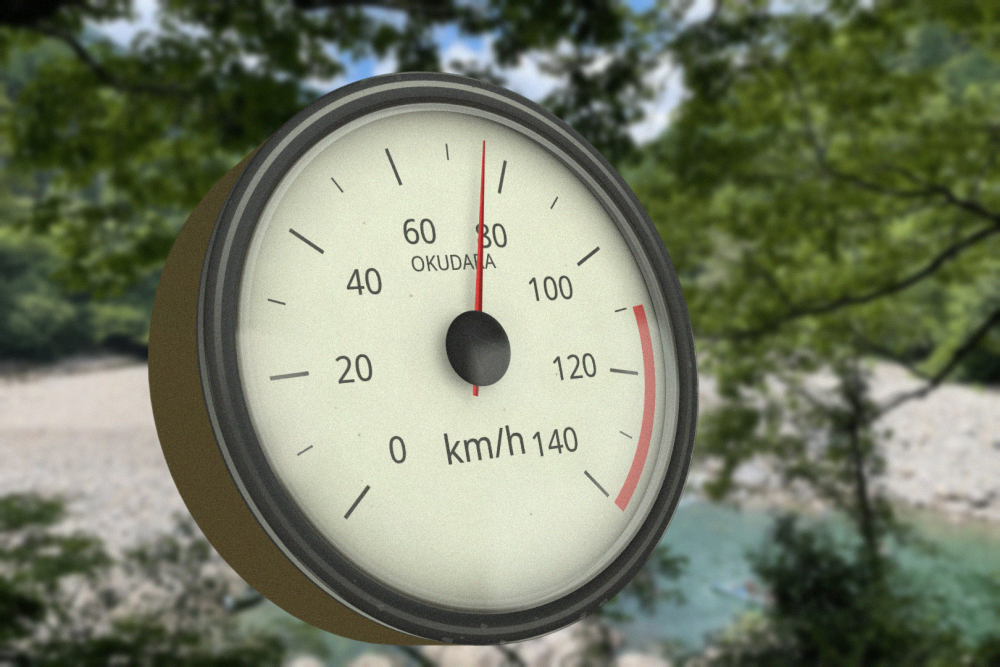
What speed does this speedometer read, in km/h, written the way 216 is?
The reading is 75
